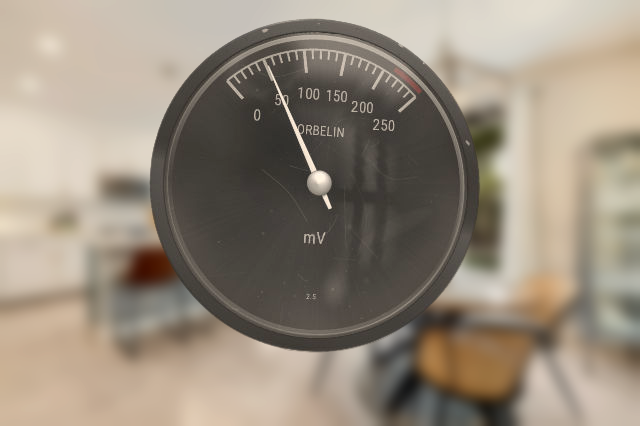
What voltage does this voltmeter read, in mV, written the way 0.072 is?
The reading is 50
